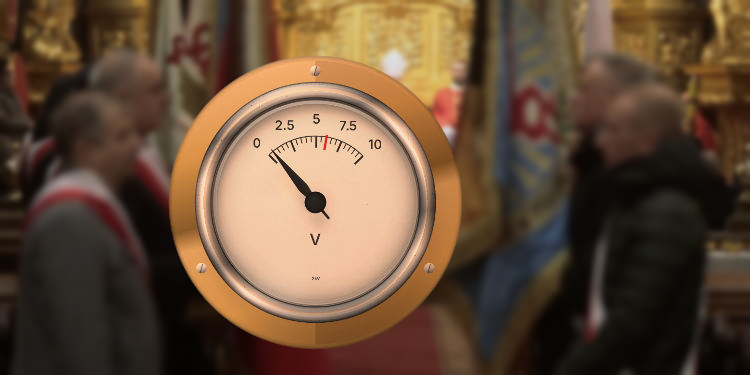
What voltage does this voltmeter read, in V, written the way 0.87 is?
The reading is 0.5
